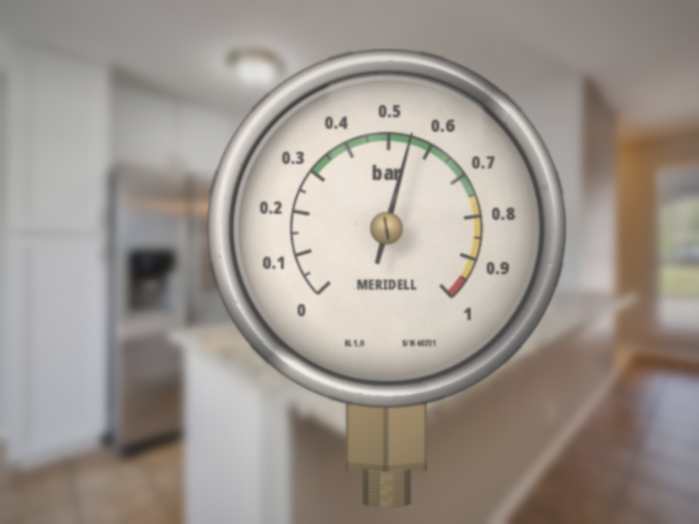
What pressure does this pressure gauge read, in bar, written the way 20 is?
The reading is 0.55
